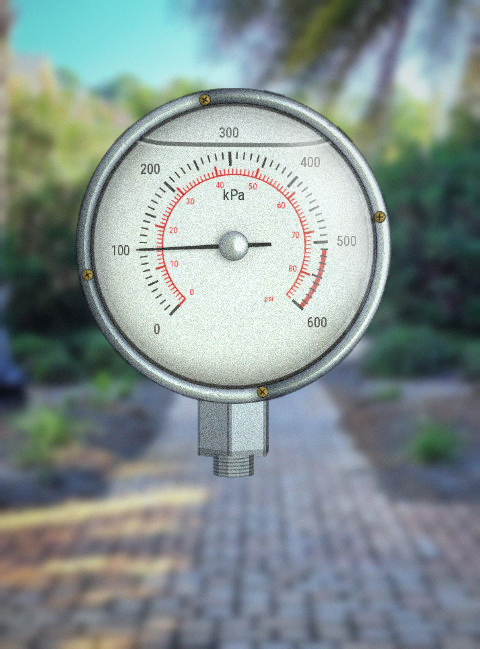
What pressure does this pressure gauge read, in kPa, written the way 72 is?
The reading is 100
